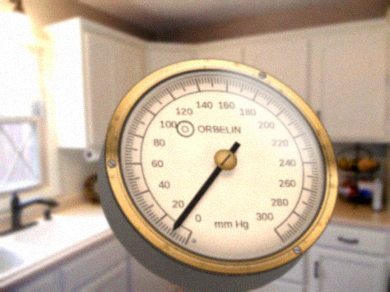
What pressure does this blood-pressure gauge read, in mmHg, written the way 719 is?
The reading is 10
